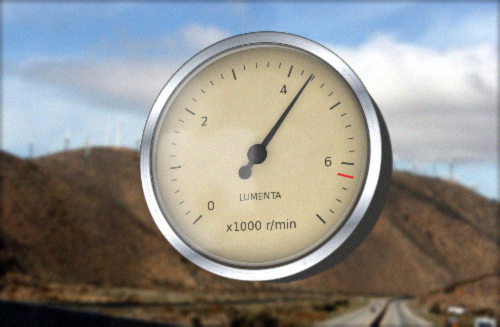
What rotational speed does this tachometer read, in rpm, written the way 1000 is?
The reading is 4400
